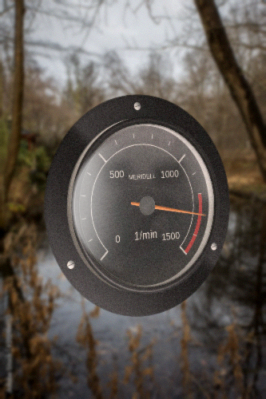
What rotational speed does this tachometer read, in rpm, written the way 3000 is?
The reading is 1300
